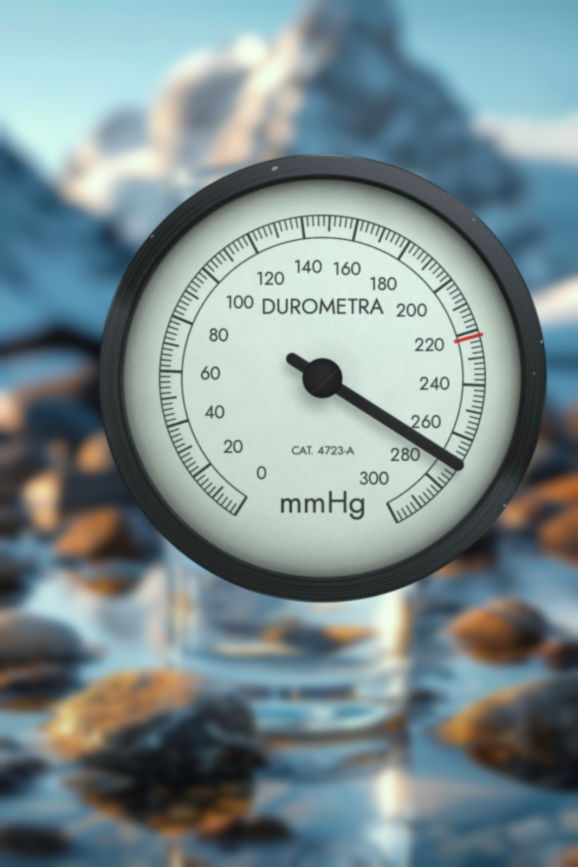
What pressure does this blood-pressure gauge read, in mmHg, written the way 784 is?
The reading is 270
